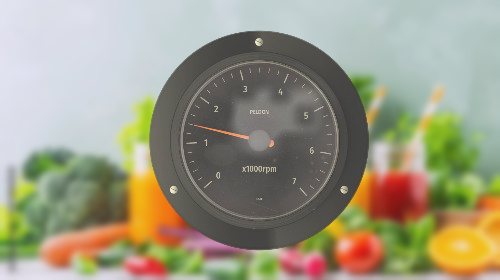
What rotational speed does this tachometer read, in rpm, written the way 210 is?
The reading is 1400
